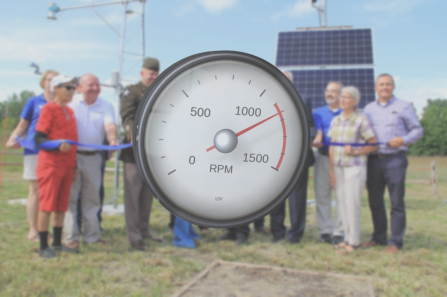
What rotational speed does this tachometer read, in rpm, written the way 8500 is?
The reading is 1150
